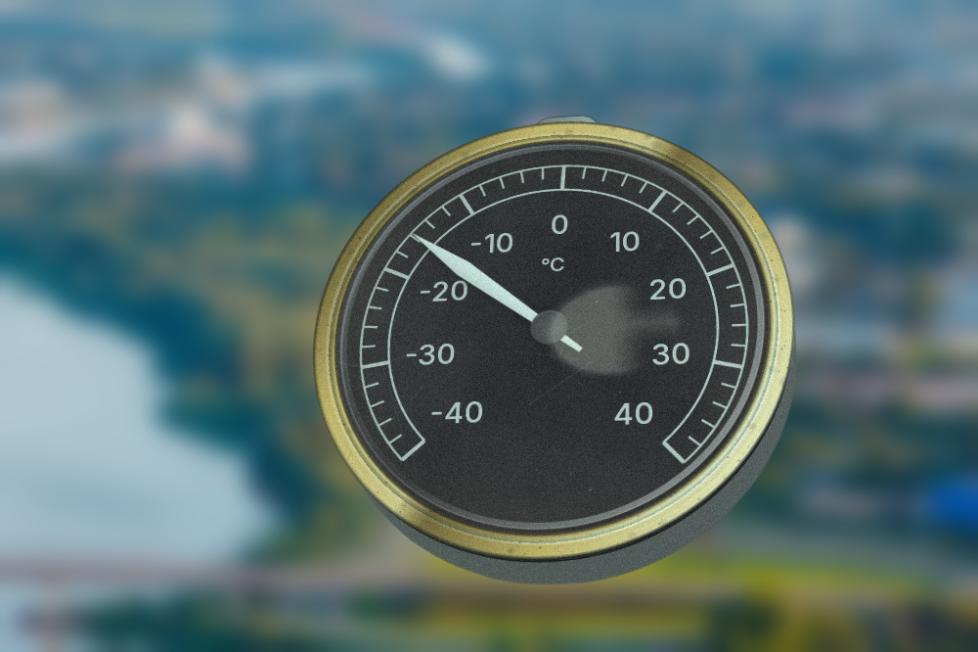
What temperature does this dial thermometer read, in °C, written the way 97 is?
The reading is -16
